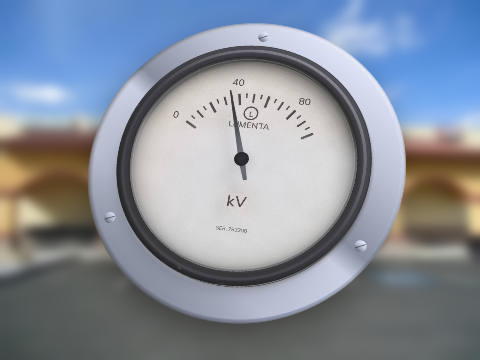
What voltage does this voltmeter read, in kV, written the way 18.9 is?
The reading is 35
